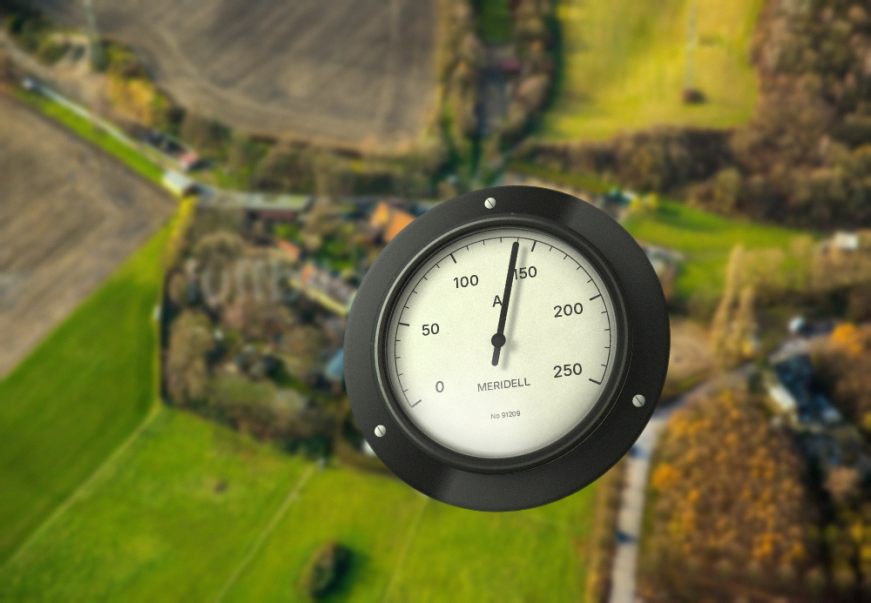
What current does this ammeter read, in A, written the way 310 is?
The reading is 140
